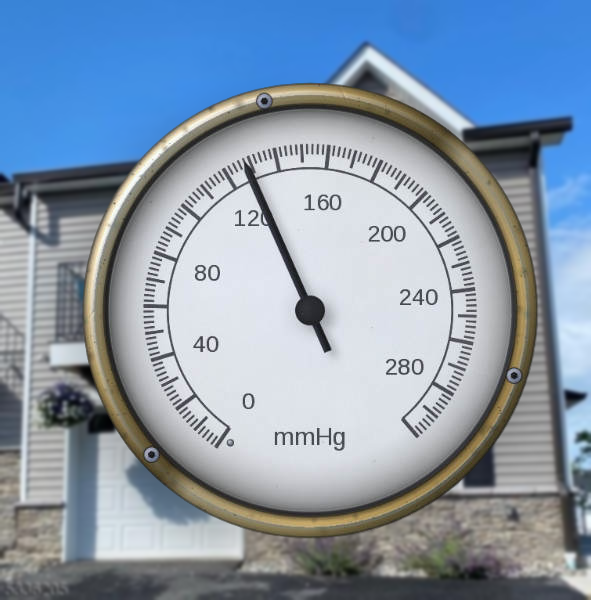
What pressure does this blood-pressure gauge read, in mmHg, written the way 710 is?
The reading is 128
